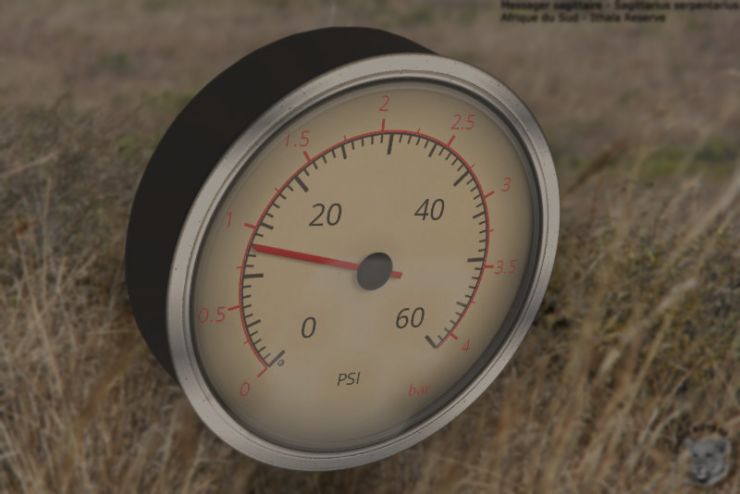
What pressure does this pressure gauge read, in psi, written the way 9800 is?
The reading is 13
